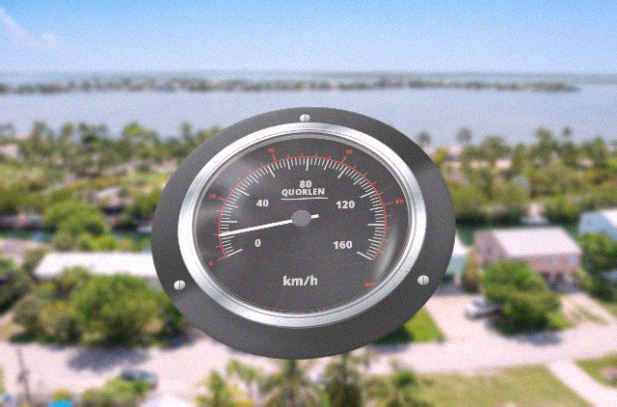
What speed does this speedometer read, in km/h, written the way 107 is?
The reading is 10
